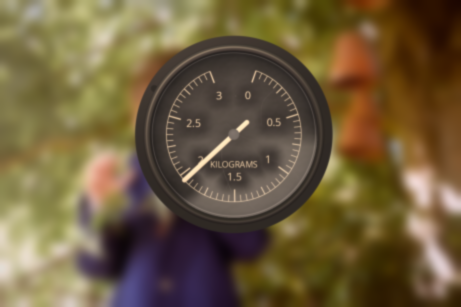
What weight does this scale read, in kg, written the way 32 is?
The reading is 1.95
